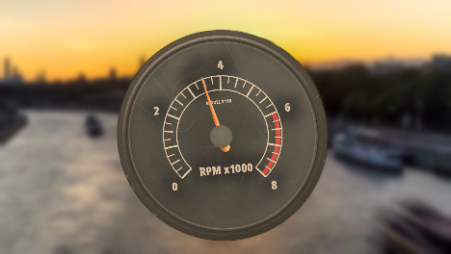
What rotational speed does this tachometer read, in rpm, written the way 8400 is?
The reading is 3500
